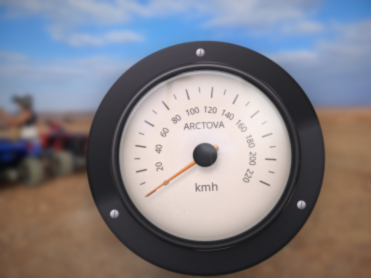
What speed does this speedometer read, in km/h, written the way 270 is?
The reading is 0
